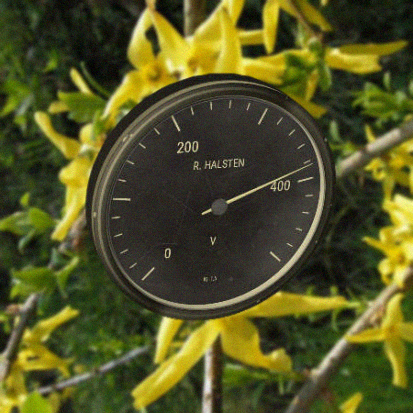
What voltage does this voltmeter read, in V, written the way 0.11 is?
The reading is 380
